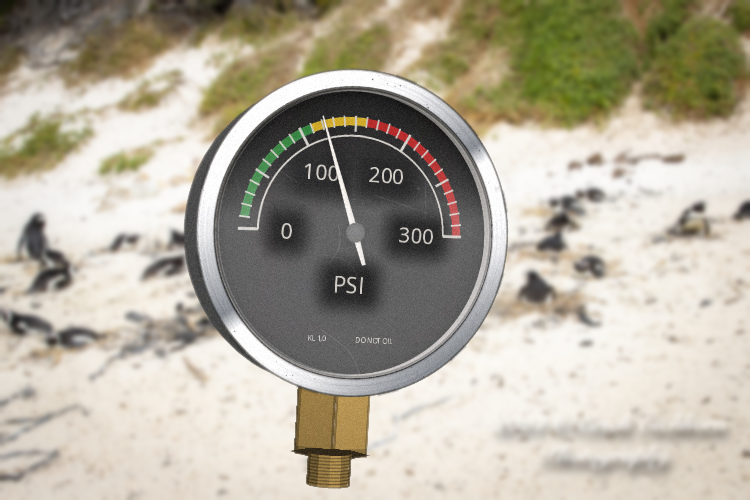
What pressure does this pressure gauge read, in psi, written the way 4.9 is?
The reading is 120
